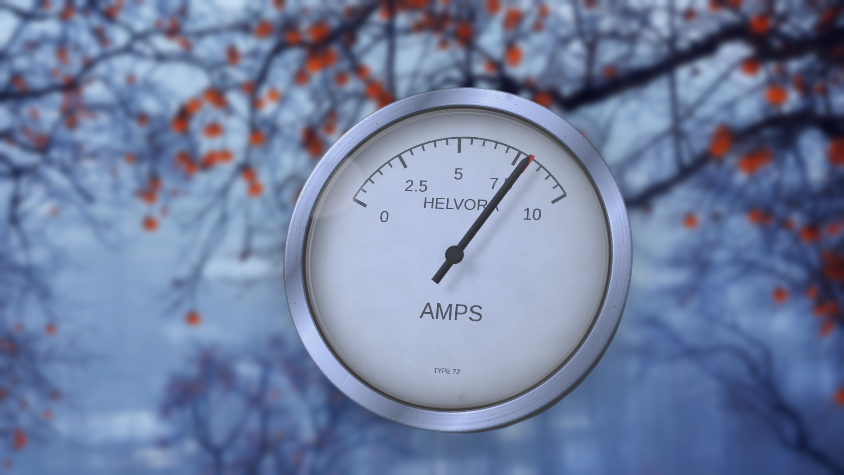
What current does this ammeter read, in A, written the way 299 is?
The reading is 8
